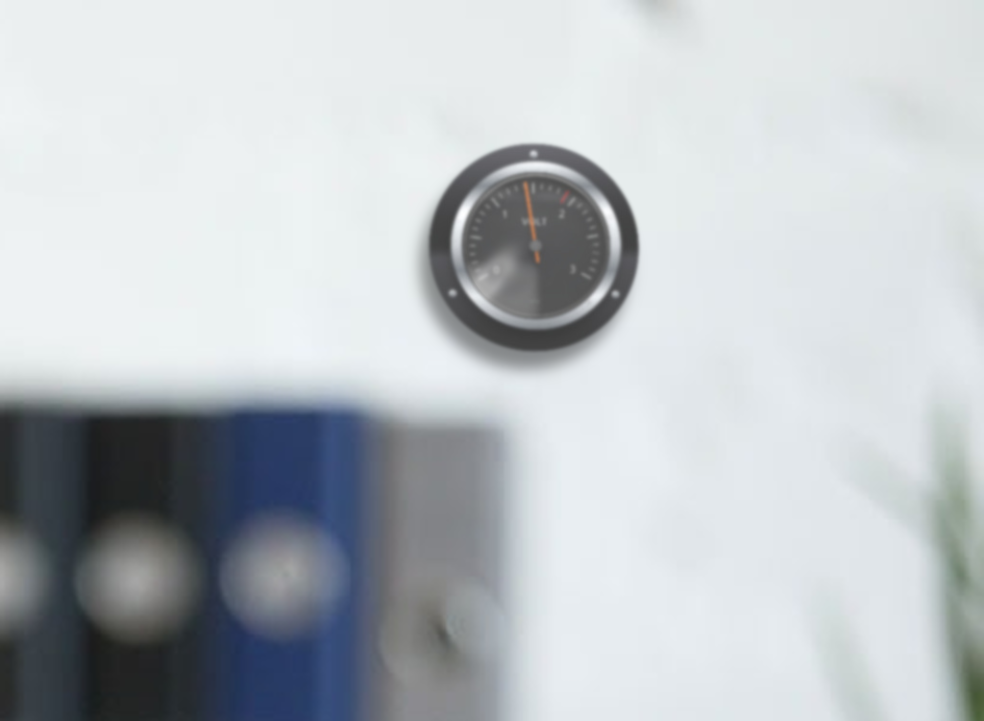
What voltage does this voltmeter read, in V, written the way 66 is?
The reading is 1.4
